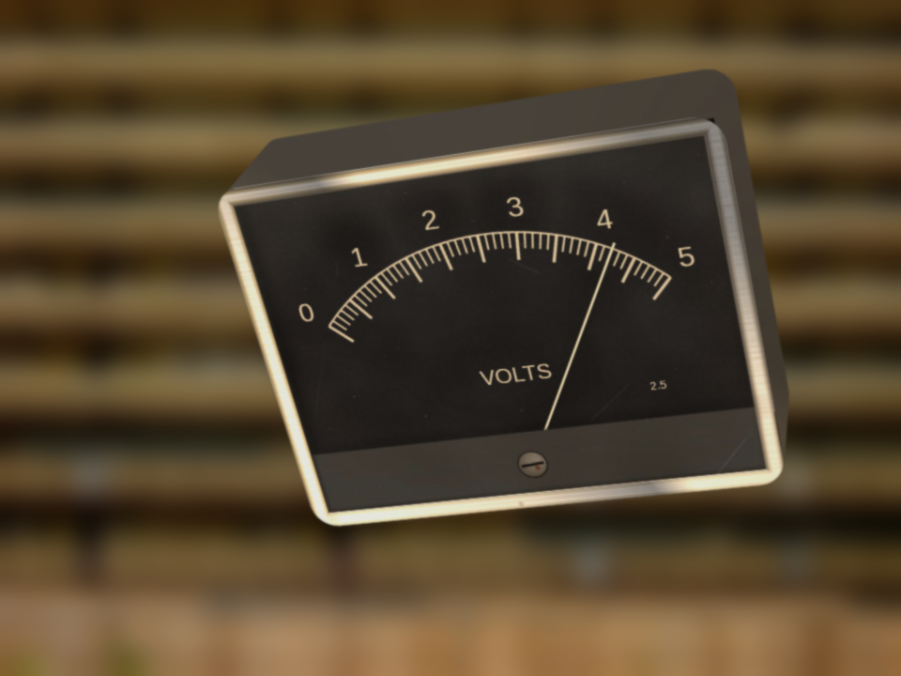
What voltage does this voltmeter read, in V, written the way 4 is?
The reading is 4.2
